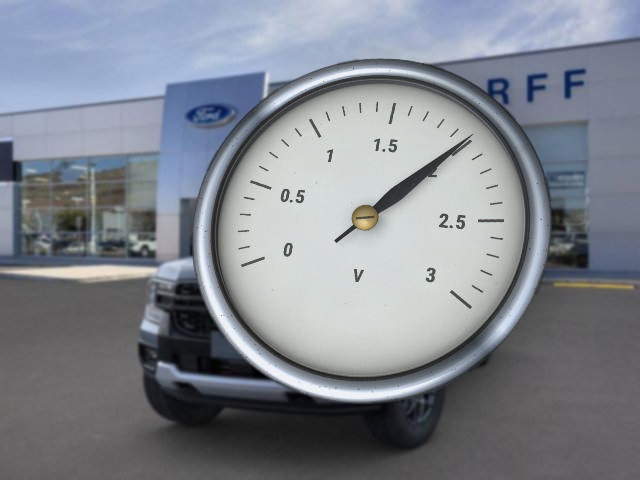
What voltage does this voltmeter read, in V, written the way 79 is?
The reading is 2
